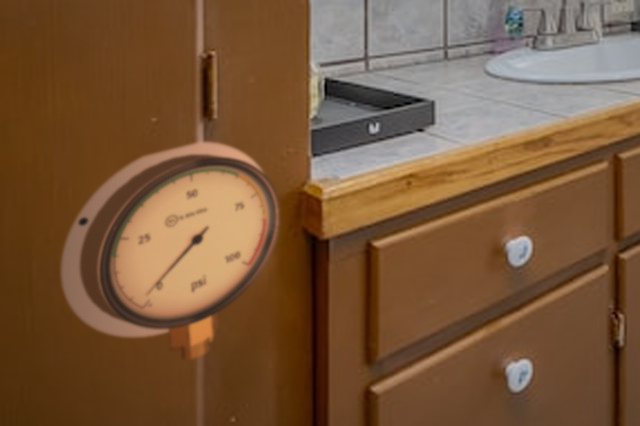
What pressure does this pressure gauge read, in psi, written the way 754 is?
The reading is 2.5
